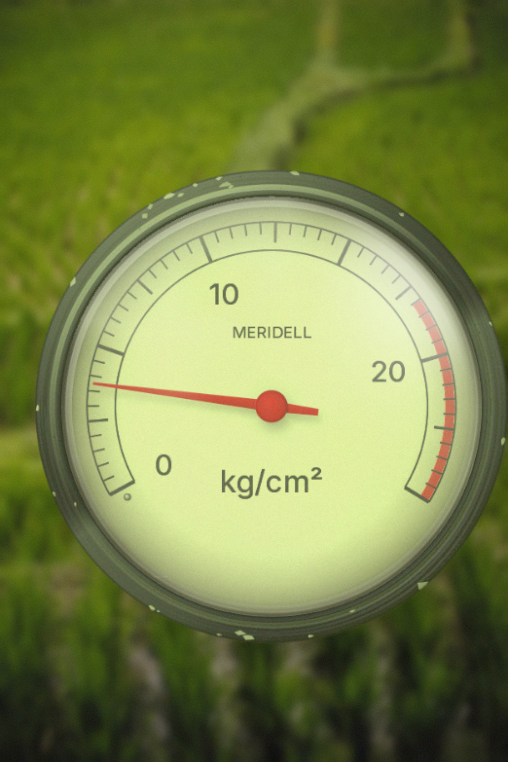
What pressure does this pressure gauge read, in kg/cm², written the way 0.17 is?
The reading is 3.75
